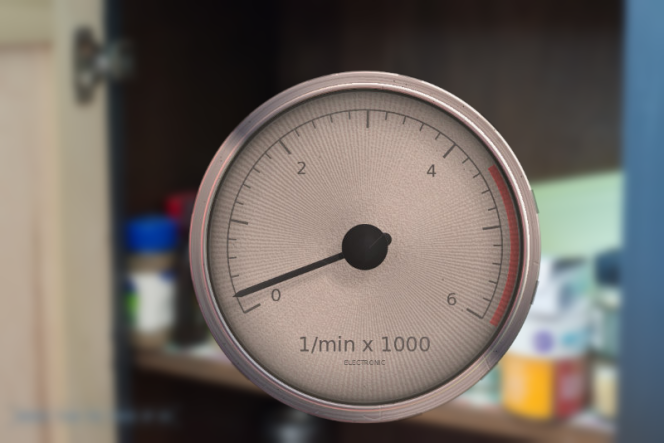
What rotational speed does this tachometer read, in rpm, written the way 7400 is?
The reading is 200
